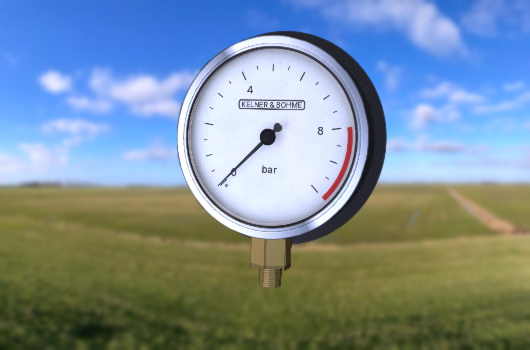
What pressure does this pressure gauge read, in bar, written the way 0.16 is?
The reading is 0
